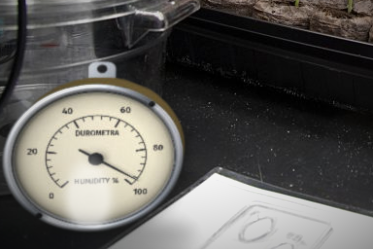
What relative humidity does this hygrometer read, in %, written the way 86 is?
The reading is 96
